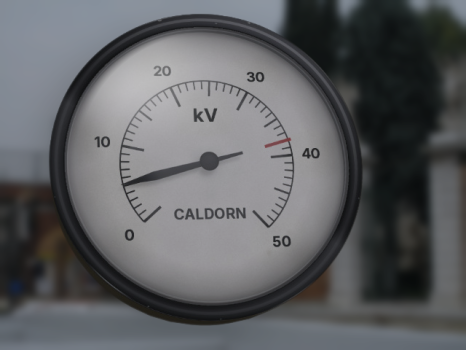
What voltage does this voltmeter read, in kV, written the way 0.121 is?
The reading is 5
